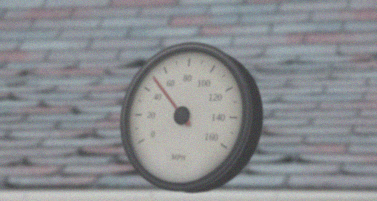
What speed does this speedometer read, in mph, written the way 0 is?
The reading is 50
